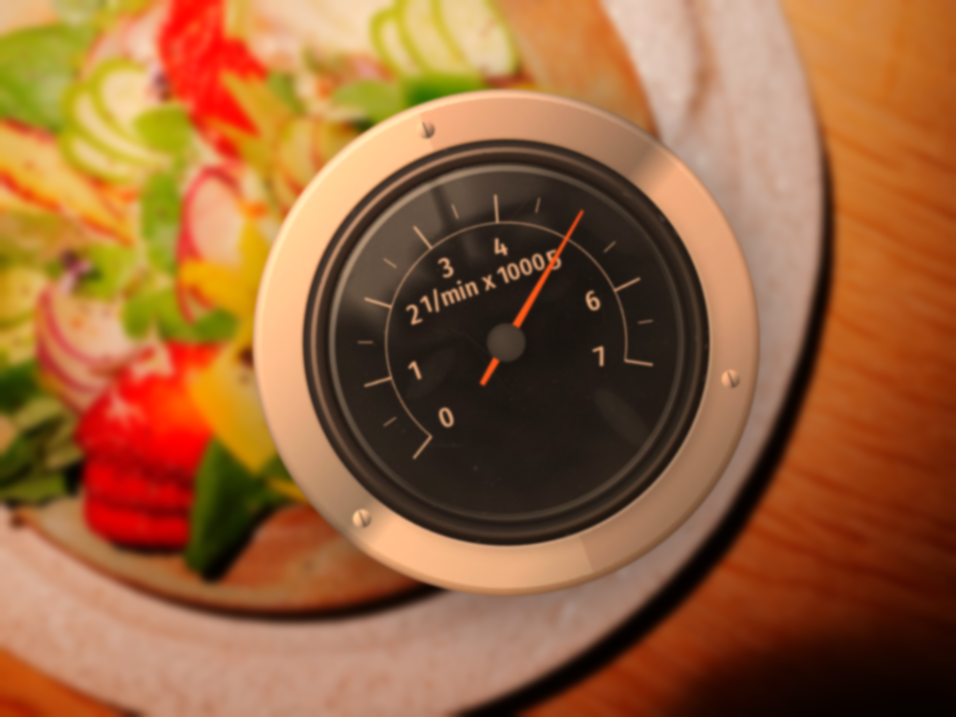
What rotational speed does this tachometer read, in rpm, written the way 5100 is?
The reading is 5000
